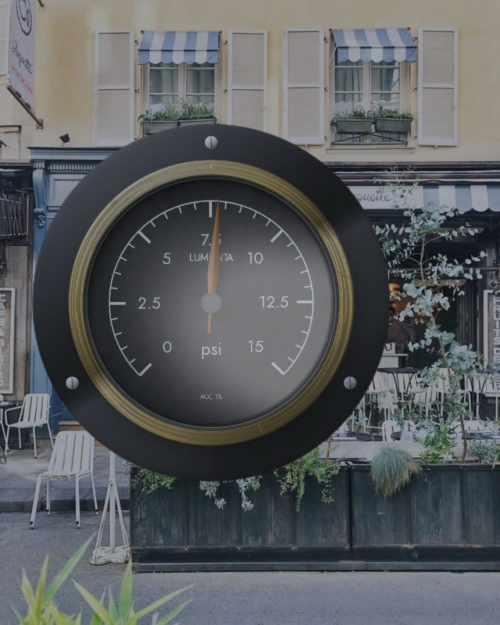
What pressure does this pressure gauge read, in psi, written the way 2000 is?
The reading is 7.75
